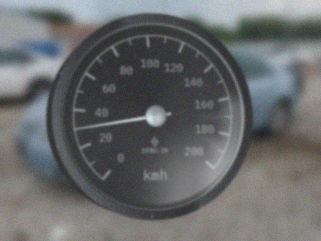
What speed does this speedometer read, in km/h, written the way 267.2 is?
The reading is 30
